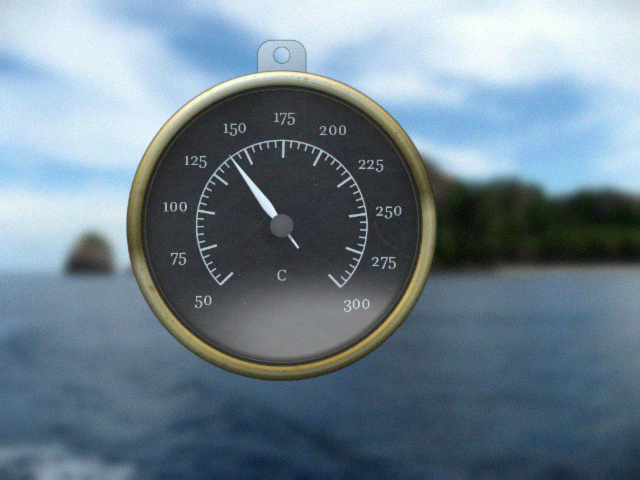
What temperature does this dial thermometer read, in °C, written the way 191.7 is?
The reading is 140
